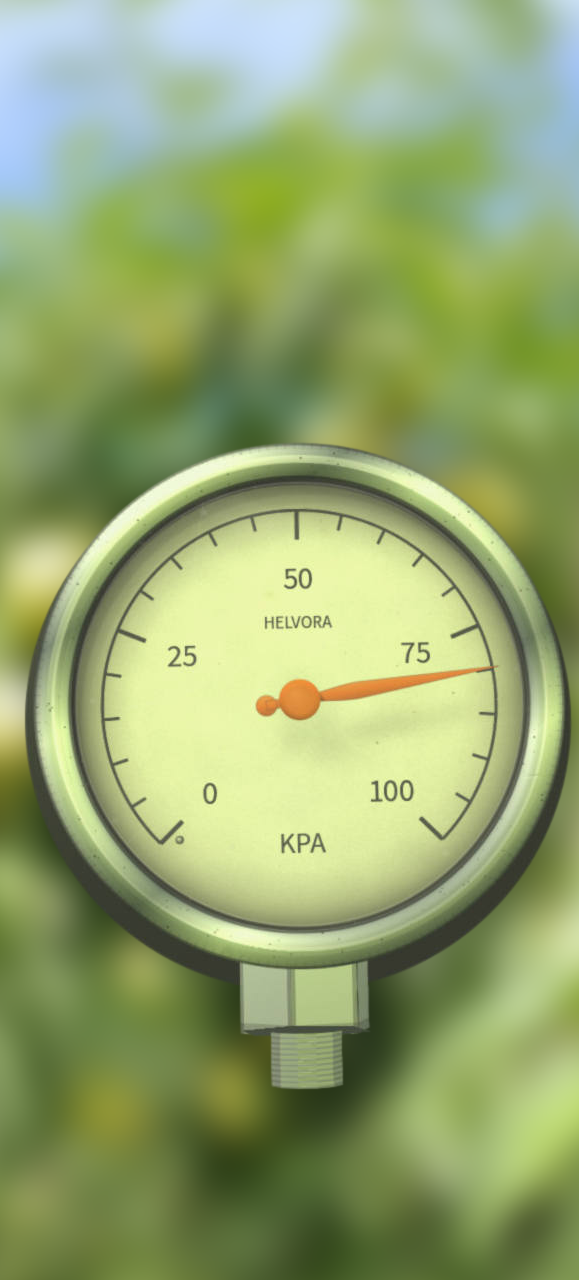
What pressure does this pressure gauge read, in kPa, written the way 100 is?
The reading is 80
